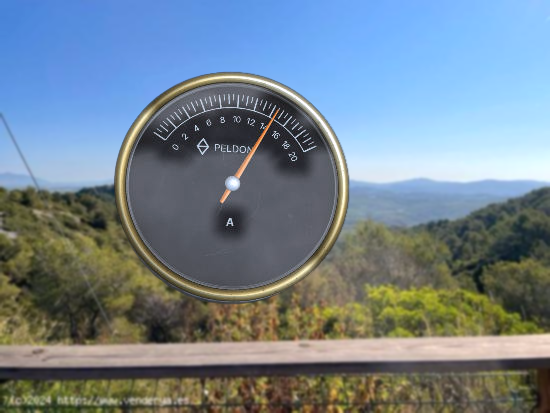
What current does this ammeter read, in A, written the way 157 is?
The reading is 14.5
